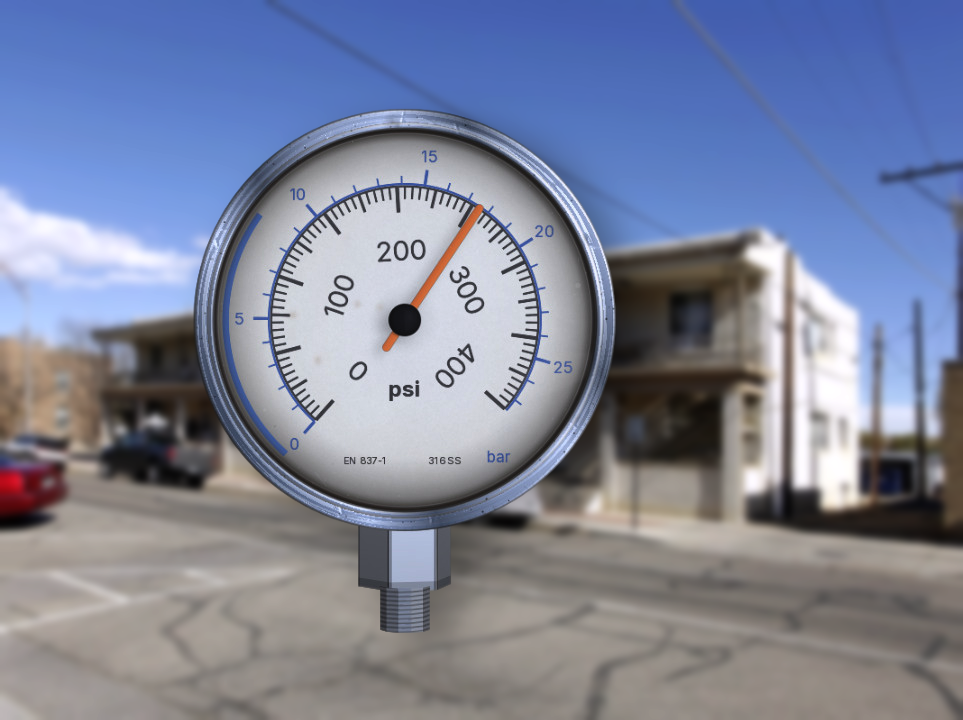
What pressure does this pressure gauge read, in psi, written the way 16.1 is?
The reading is 255
